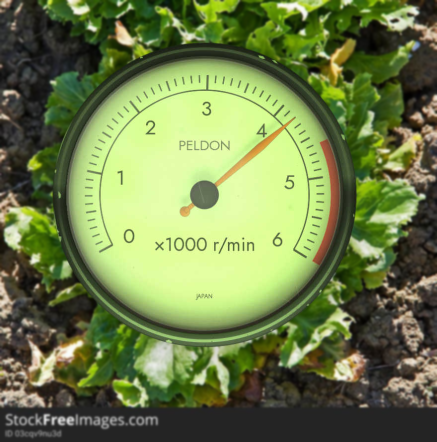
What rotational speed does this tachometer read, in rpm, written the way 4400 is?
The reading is 4200
